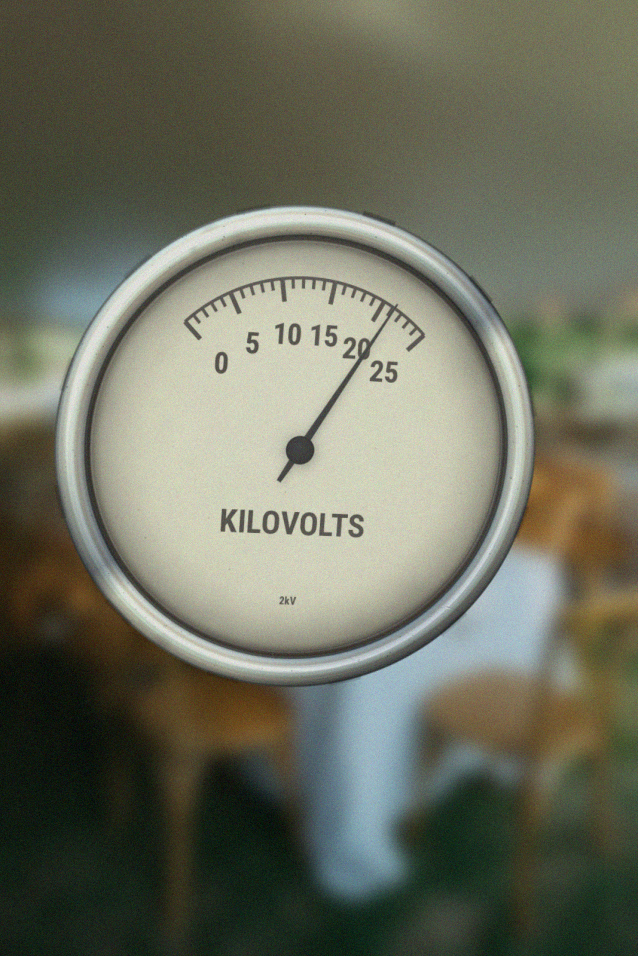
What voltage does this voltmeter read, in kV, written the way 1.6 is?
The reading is 21
